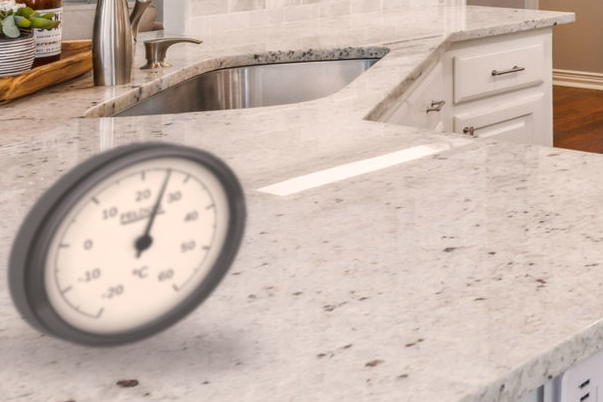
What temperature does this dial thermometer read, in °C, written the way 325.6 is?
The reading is 25
